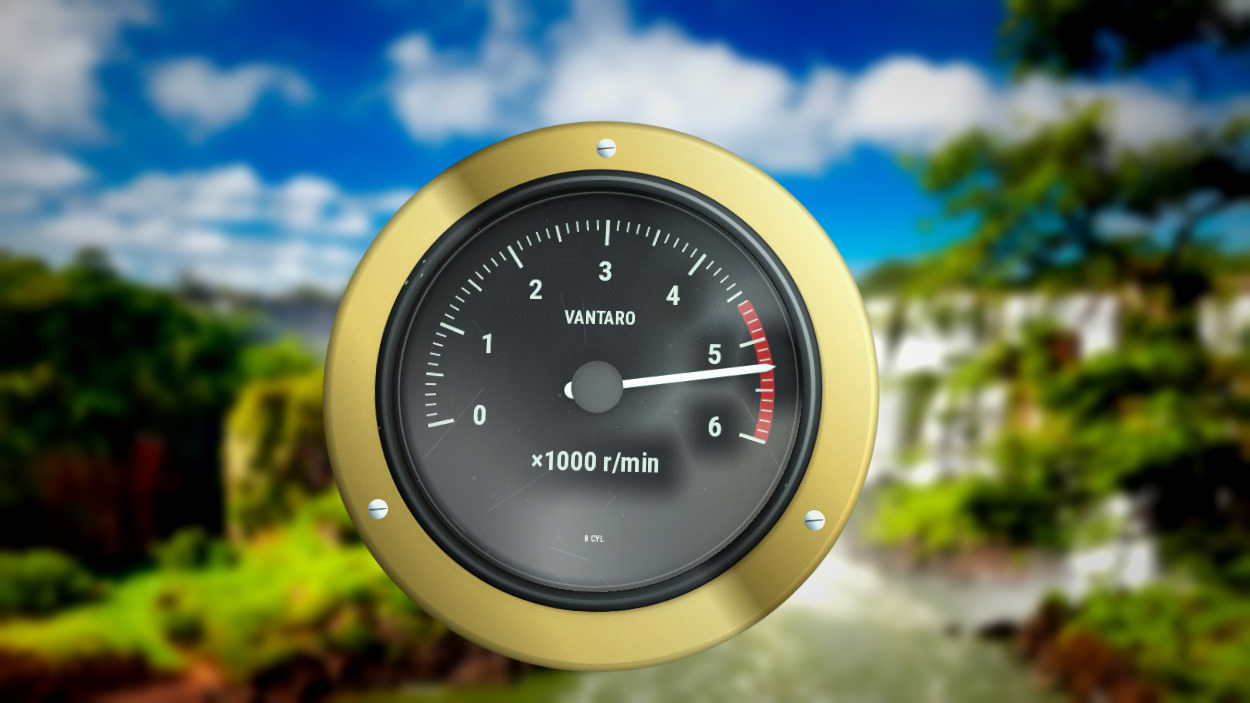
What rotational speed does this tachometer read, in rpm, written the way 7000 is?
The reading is 5300
